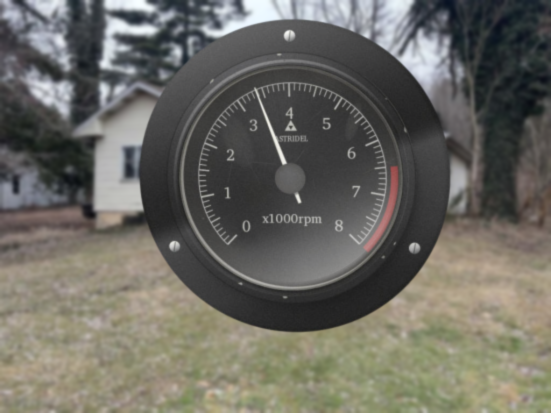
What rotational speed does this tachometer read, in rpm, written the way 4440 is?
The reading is 3400
